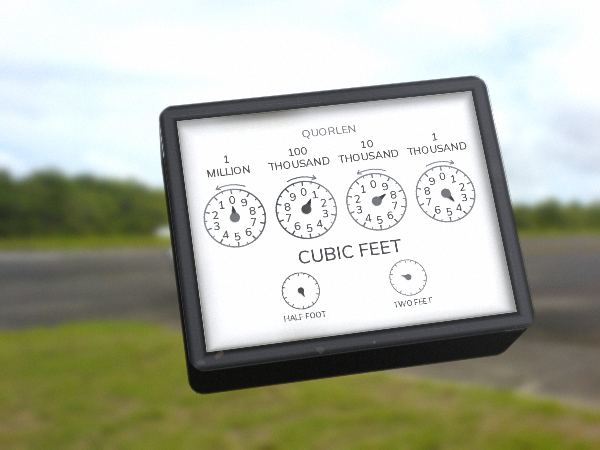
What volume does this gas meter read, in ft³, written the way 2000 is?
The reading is 8400
